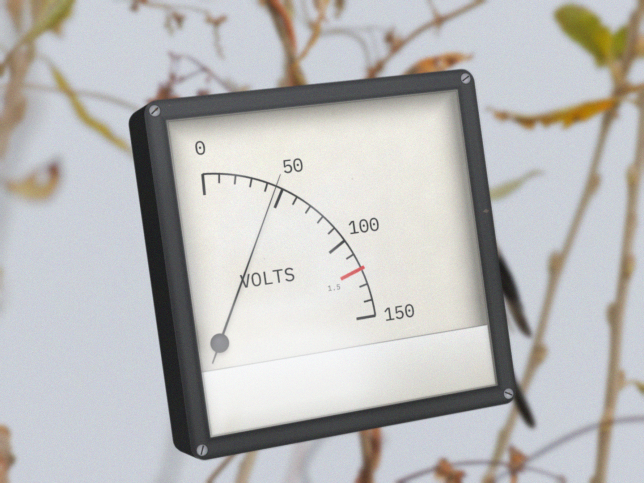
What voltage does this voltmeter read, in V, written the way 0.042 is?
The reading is 45
